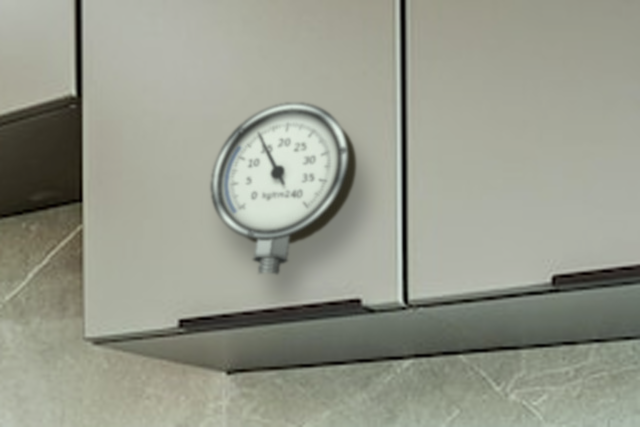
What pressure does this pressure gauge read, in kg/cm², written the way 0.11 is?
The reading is 15
